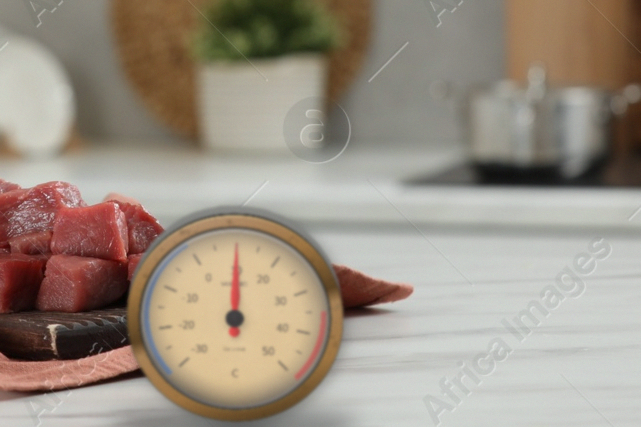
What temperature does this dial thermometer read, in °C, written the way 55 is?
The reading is 10
